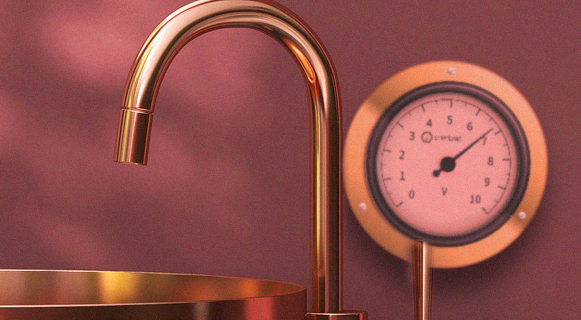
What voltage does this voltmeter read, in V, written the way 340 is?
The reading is 6.75
